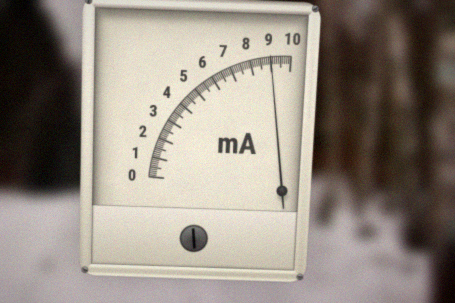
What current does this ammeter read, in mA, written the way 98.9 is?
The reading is 9
